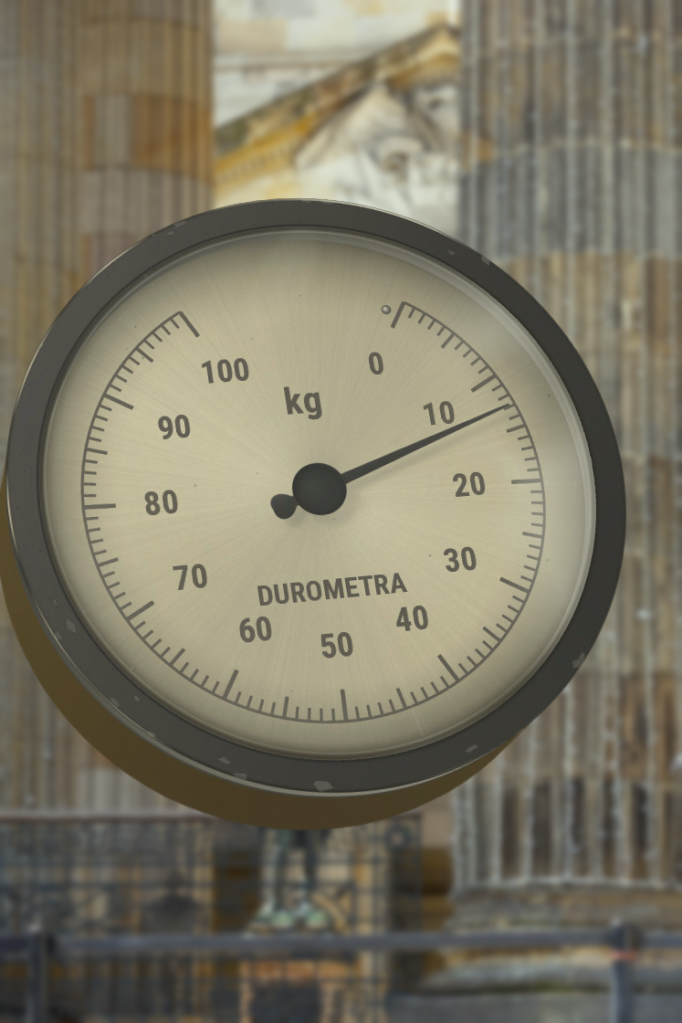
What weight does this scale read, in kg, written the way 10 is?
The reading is 13
